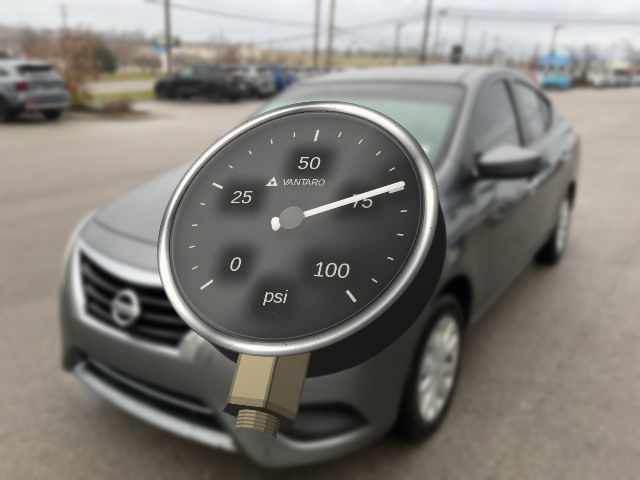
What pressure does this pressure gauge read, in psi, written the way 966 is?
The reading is 75
